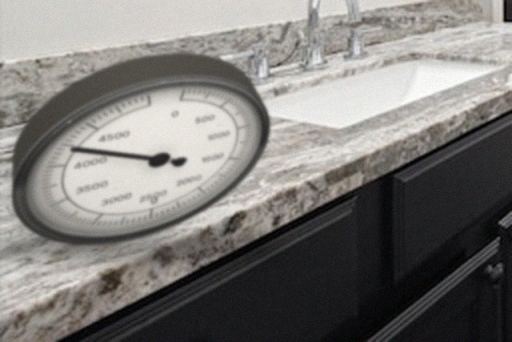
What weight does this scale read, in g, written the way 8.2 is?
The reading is 4250
